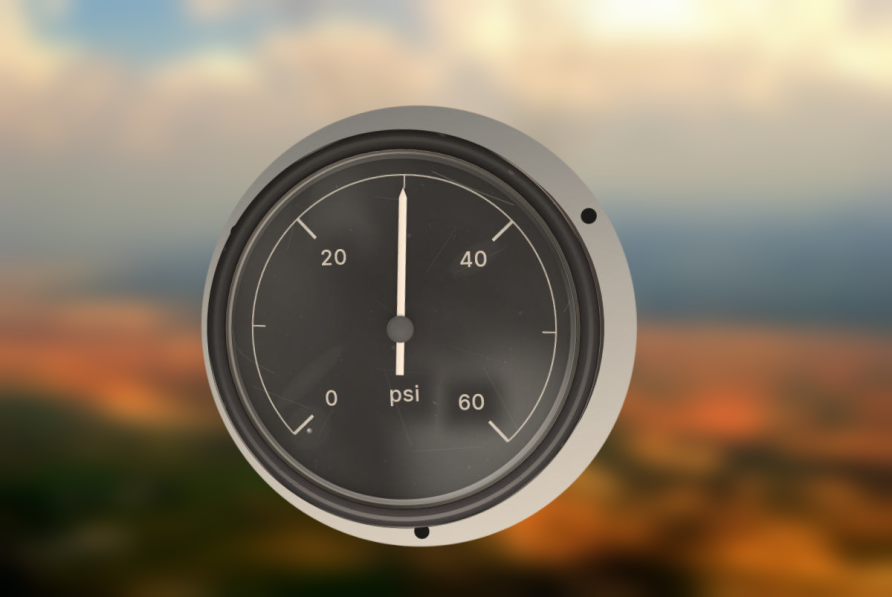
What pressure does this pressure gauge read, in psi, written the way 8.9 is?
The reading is 30
